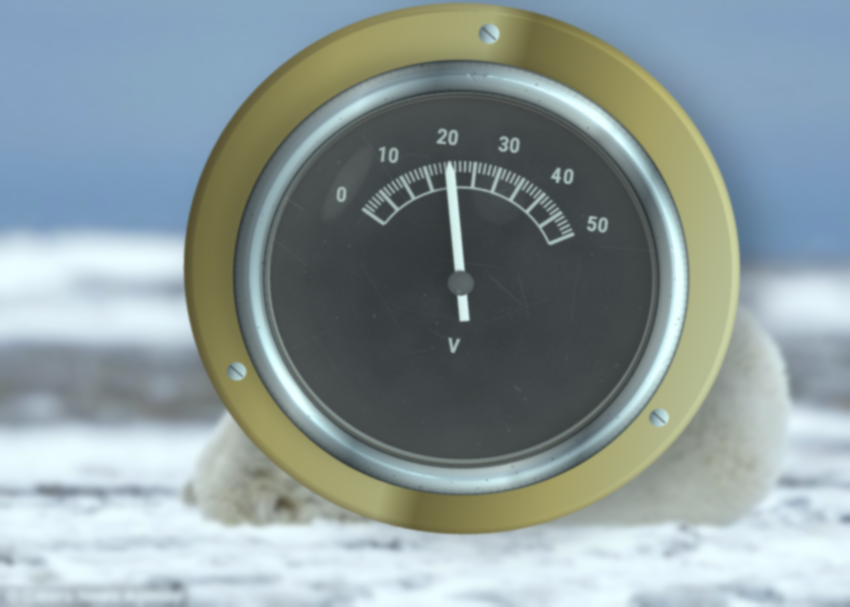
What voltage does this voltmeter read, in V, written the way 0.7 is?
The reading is 20
